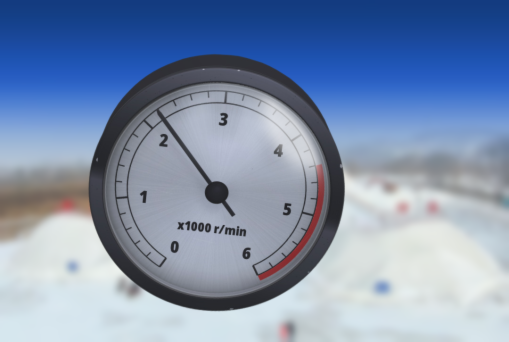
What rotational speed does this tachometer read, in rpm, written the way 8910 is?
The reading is 2200
